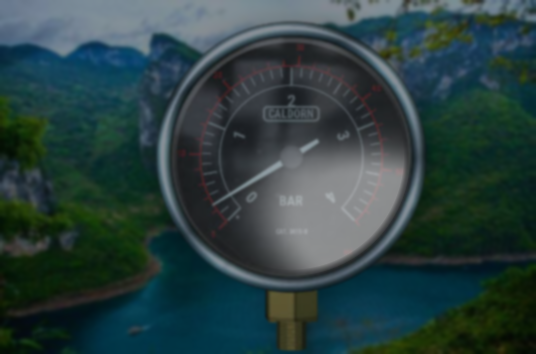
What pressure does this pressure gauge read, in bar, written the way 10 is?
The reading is 0.2
